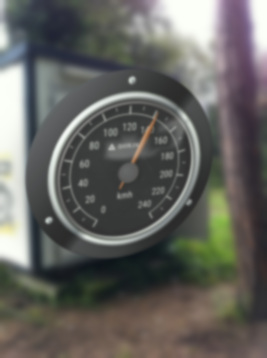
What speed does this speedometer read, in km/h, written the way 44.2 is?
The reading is 140
